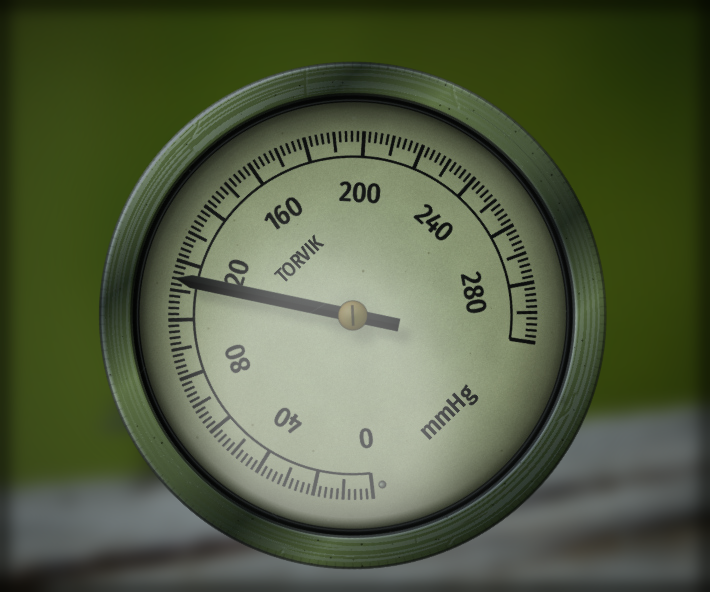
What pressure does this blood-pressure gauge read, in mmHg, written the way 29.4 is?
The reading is 114
